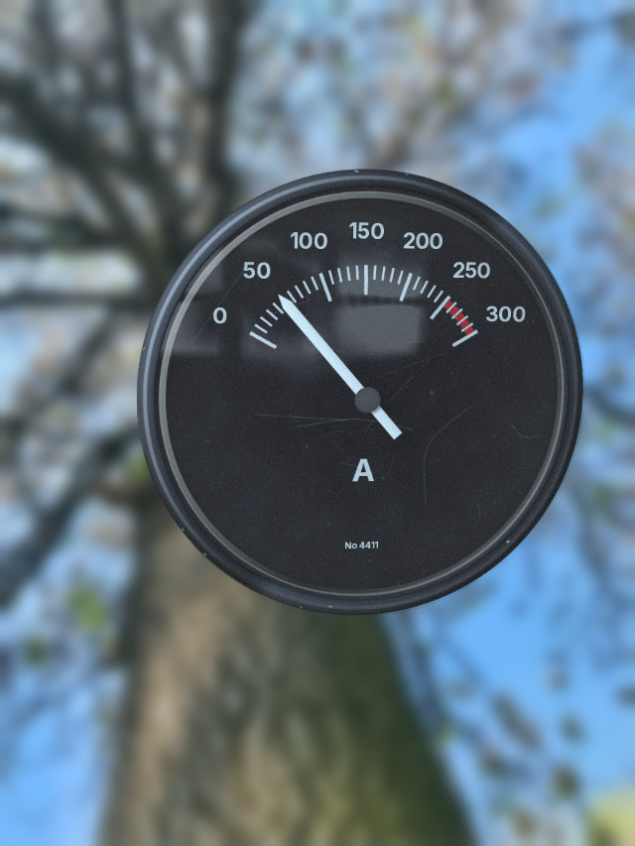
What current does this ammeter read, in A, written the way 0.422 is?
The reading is 50
